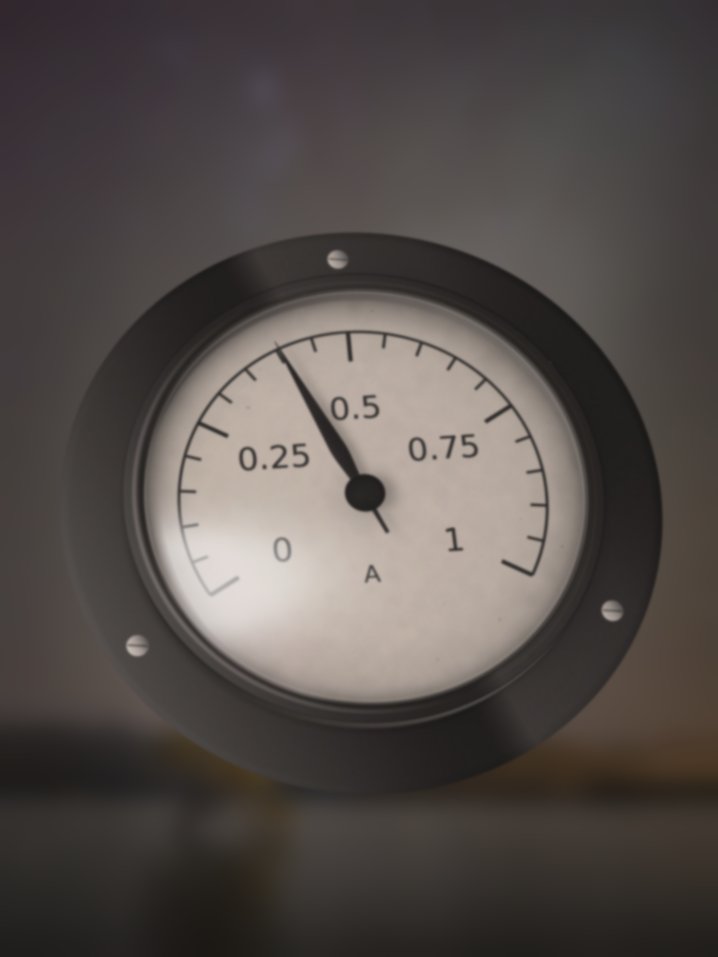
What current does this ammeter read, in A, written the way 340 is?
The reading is 0.4
